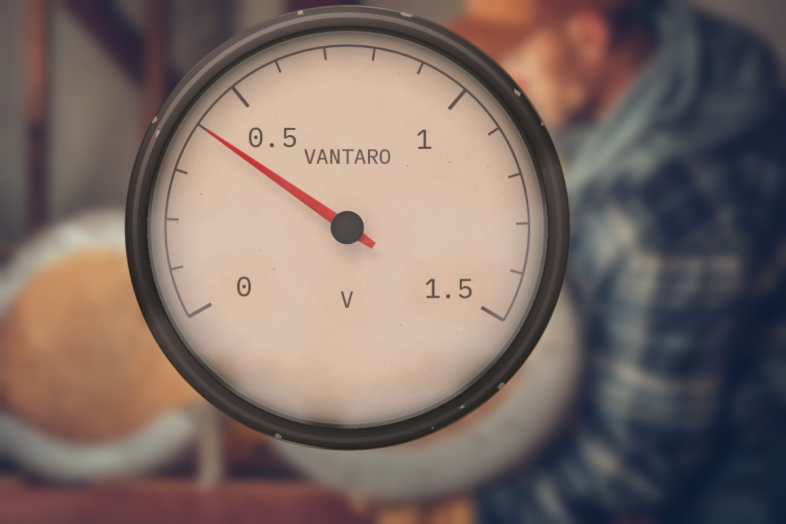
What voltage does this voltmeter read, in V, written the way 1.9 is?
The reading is 0.4
